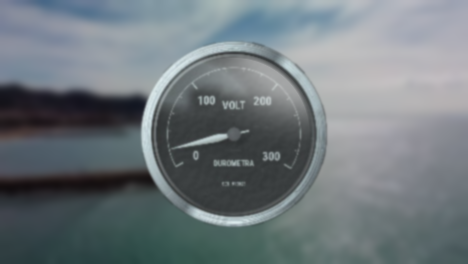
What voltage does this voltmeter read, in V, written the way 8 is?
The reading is 20
